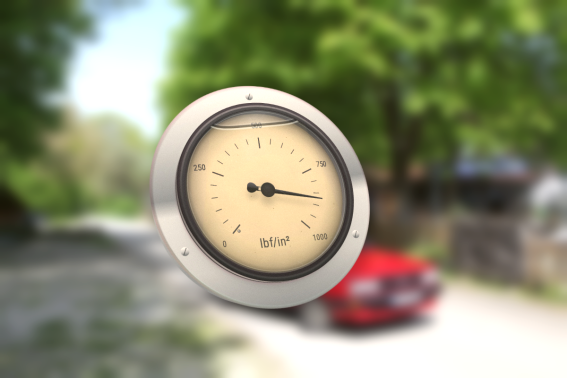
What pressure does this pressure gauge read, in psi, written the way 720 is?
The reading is 875
